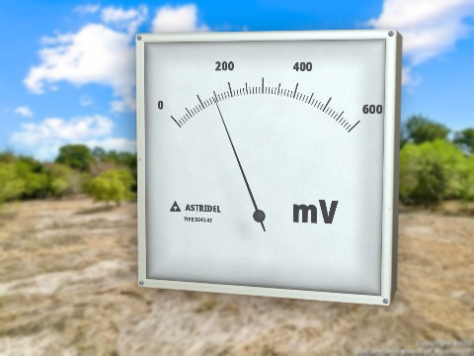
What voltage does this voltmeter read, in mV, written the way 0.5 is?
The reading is 150
